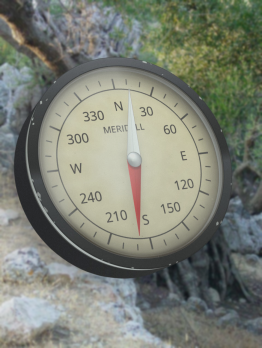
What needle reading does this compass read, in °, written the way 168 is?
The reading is 190
